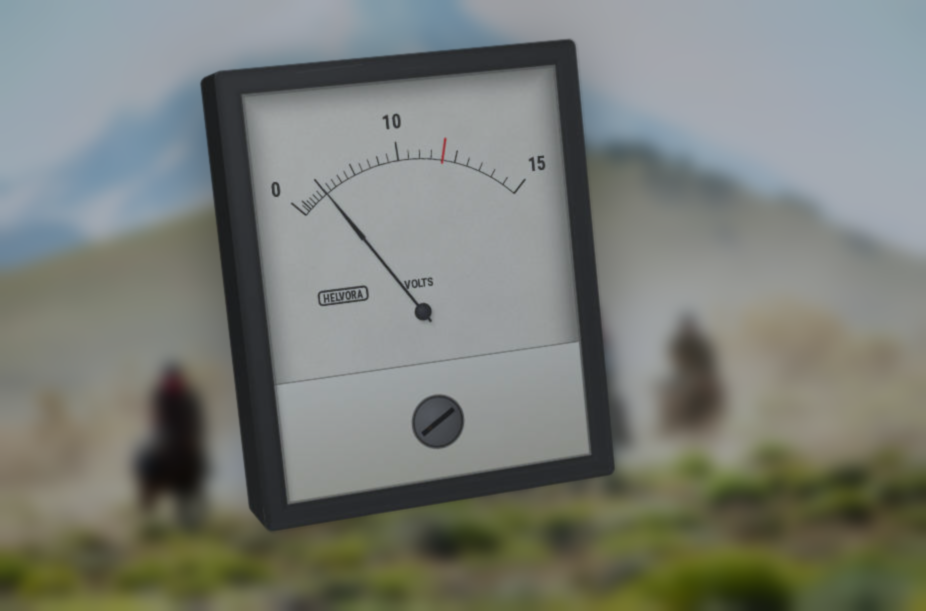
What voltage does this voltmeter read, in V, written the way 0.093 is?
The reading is 5
